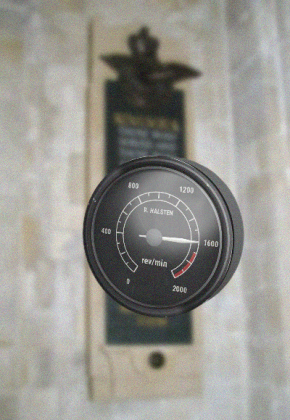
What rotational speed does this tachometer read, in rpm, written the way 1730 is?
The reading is 1600
